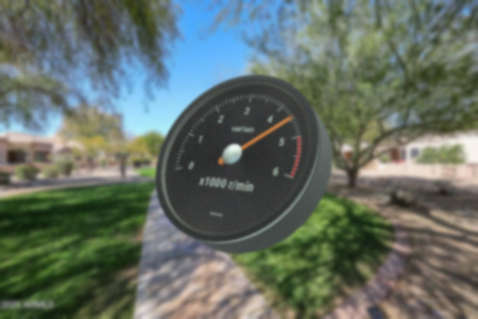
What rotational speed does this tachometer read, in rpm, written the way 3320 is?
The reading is 4500
